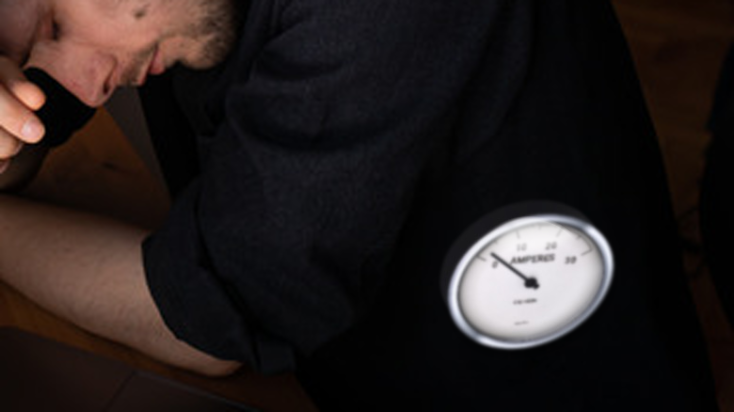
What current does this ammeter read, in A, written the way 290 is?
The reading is 2.5
